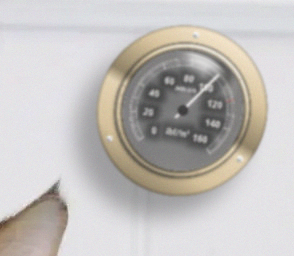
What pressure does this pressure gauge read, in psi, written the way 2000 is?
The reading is 100
